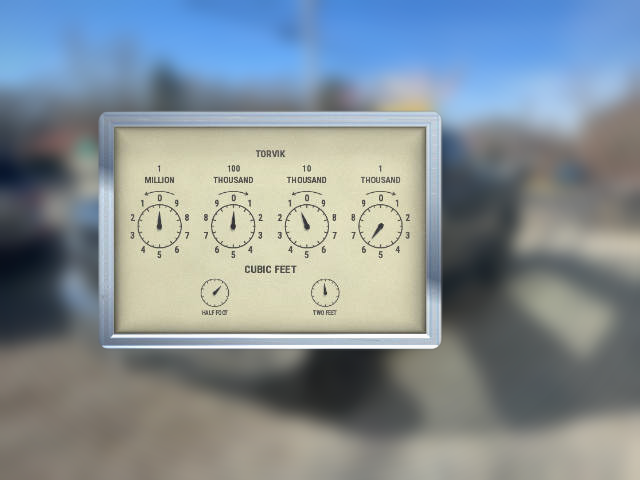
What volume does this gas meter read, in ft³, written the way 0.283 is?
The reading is 600
